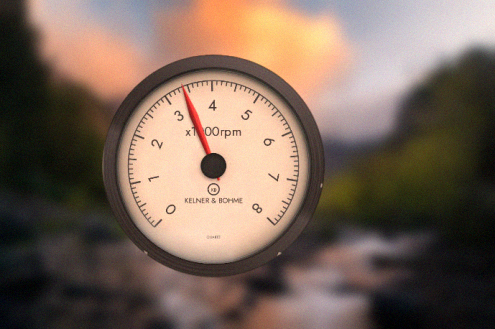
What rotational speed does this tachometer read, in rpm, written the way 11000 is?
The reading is 3400
